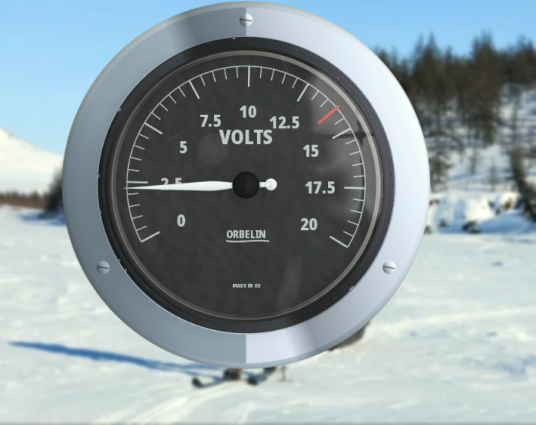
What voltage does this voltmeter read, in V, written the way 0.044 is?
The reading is 2.25
